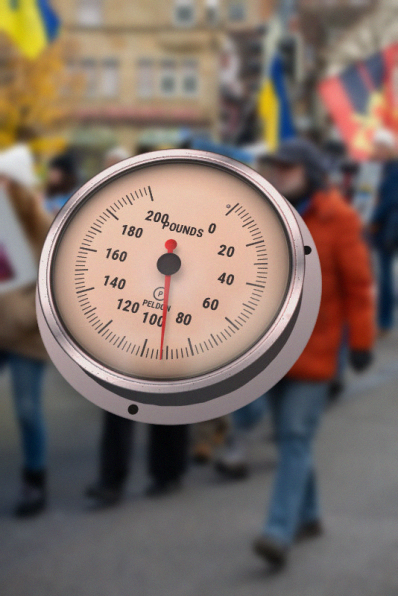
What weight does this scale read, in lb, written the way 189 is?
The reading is 92
